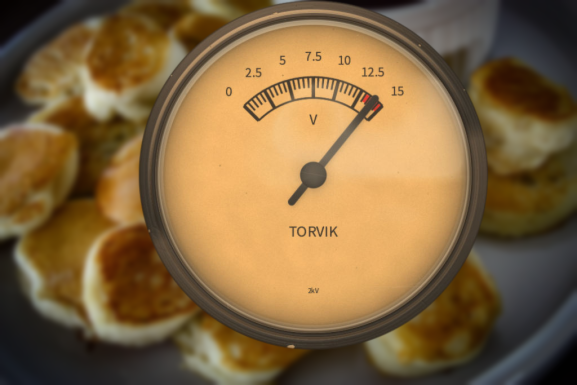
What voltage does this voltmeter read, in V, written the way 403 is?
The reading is 14
